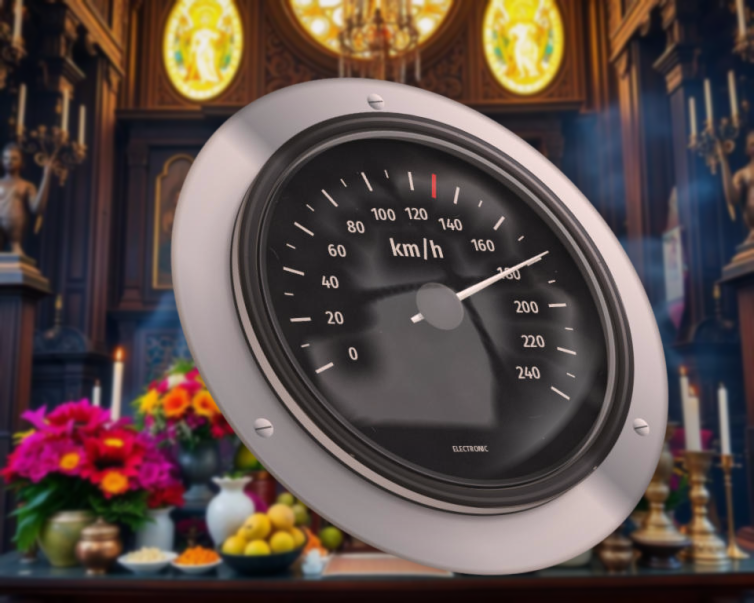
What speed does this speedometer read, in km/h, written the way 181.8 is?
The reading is 180
